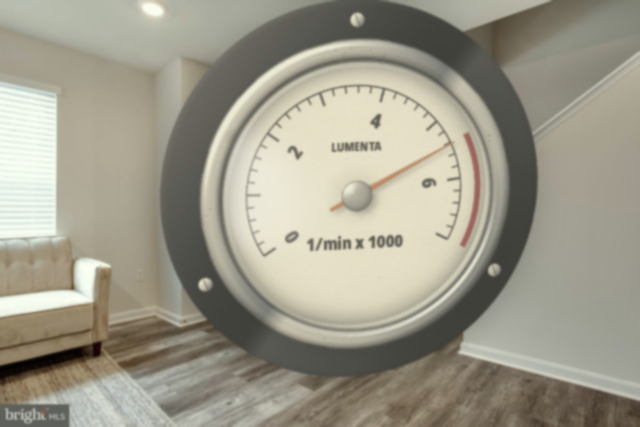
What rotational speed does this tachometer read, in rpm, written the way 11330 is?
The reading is 5400
